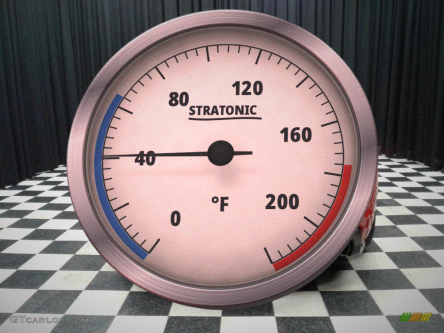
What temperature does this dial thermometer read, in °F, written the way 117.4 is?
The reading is 40
